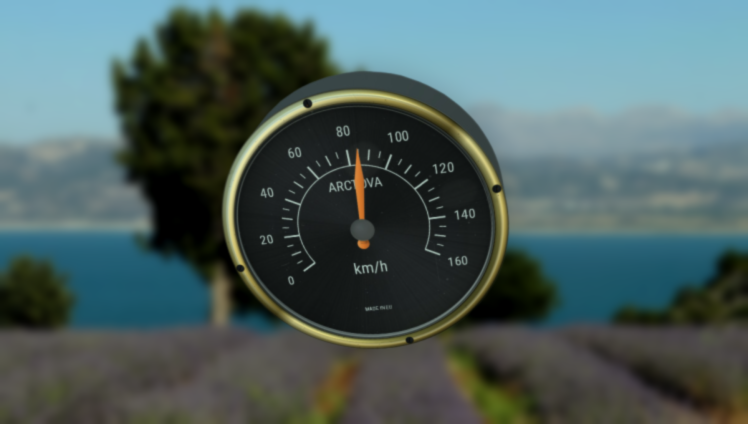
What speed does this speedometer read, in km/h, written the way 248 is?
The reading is 85
